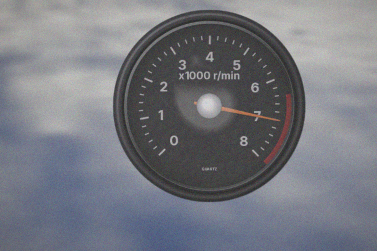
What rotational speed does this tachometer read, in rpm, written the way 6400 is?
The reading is 7000
